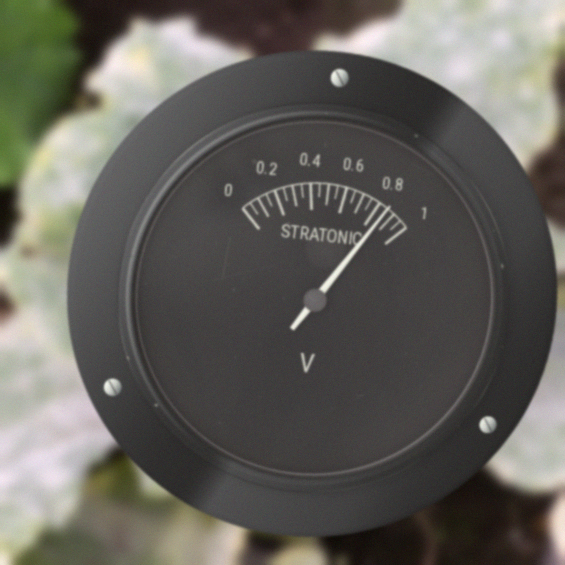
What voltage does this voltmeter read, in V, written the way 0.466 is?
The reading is 0.85
